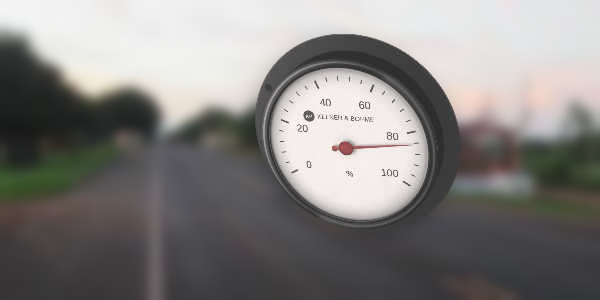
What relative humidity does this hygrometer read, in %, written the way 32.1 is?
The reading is 84
